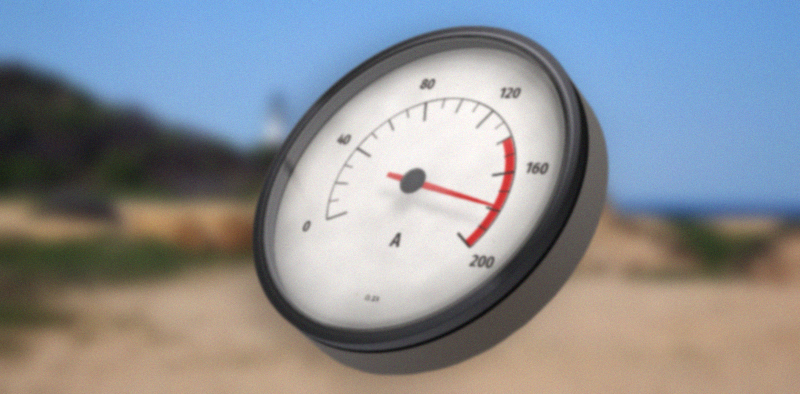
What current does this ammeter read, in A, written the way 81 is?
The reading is 180
